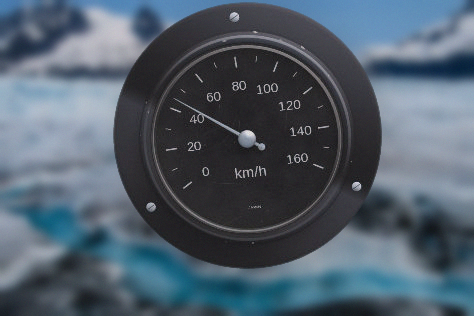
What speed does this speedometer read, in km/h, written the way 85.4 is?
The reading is 45
